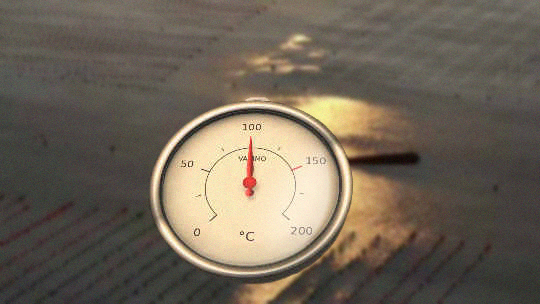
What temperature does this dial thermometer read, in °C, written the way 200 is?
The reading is 100
